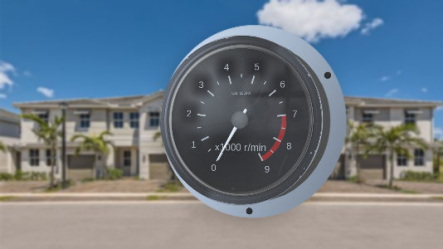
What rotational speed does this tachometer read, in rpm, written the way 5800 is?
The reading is 0
